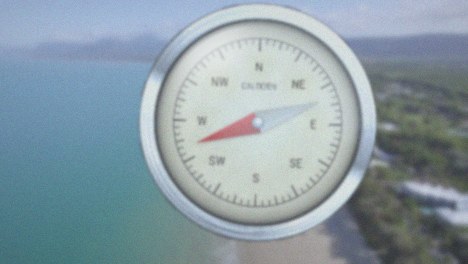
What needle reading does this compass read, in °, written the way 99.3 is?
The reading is 250
